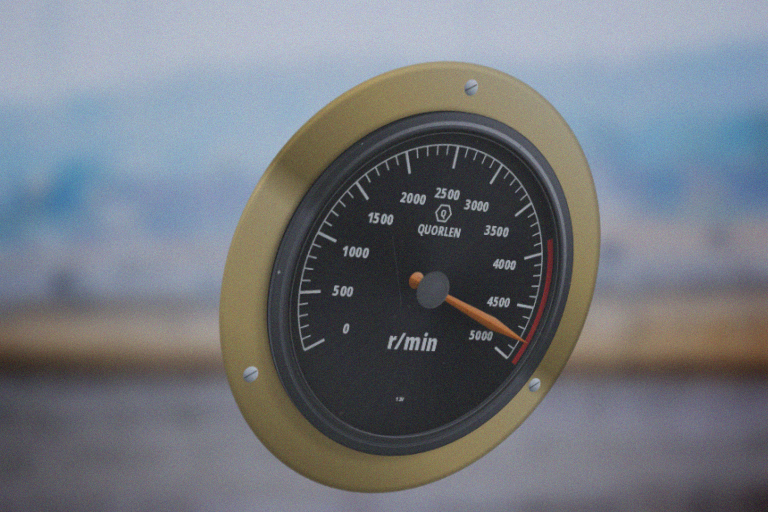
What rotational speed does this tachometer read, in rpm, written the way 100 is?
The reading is 4800
